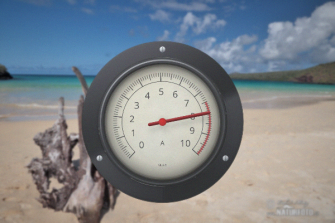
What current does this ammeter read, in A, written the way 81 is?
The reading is 8
